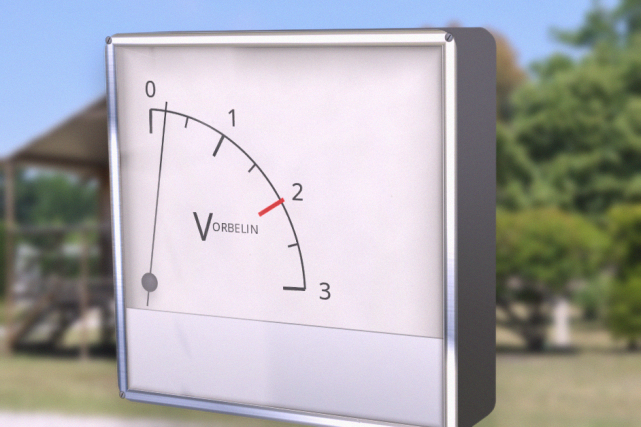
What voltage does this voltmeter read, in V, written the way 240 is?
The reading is 0.25
